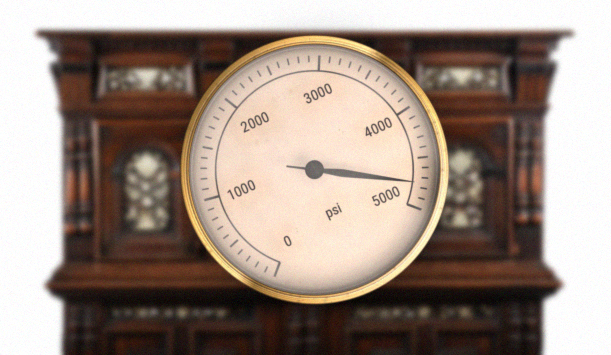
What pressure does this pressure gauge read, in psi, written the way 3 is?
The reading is 4750
